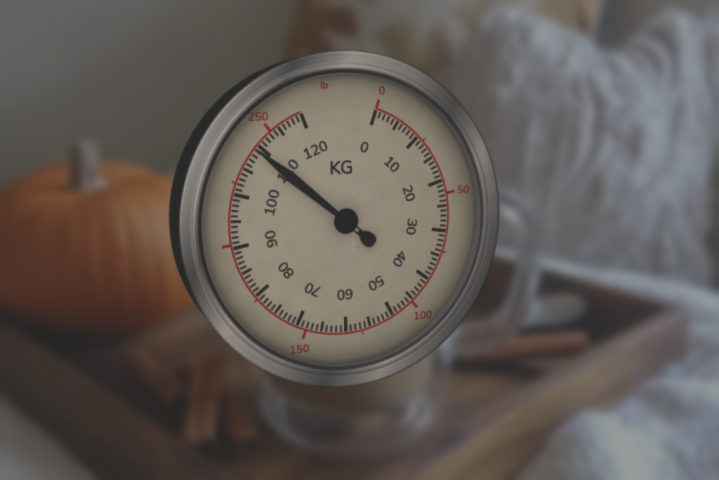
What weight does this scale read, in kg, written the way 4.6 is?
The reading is 109
